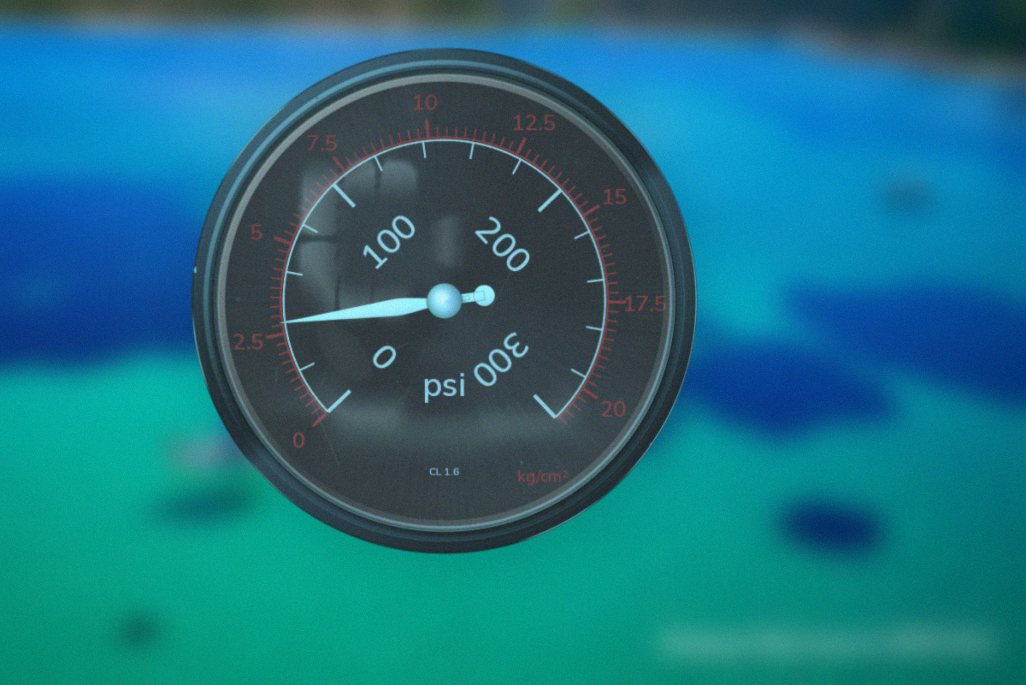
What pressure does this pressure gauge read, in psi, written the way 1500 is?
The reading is 40
